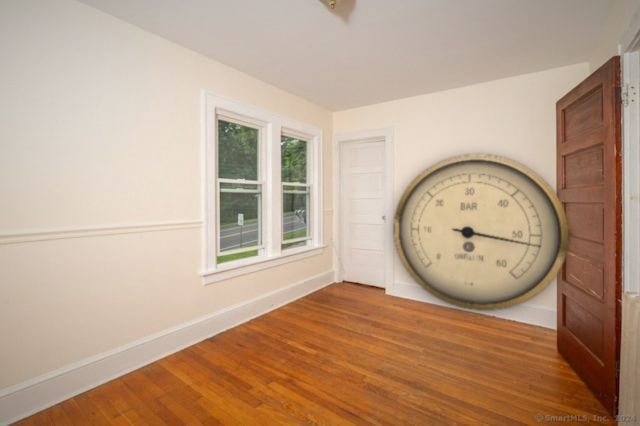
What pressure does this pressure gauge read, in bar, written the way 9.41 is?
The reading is 52
